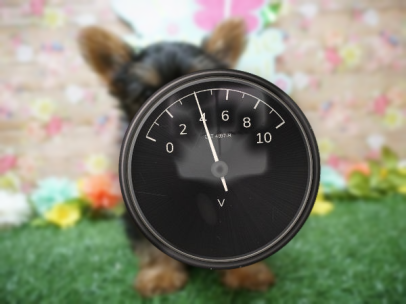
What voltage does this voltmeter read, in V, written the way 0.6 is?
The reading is 4
